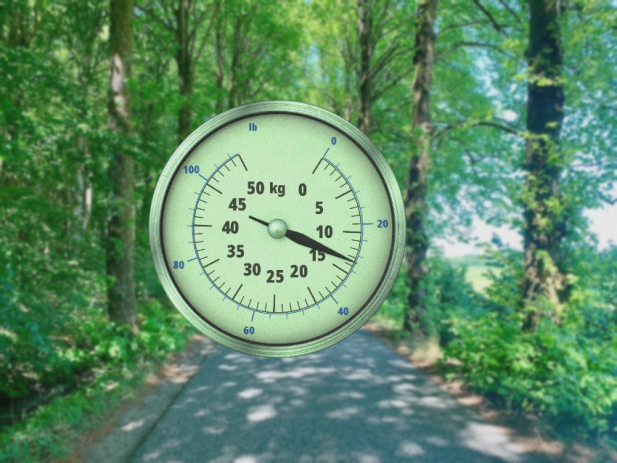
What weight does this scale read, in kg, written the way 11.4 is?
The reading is 13.5
